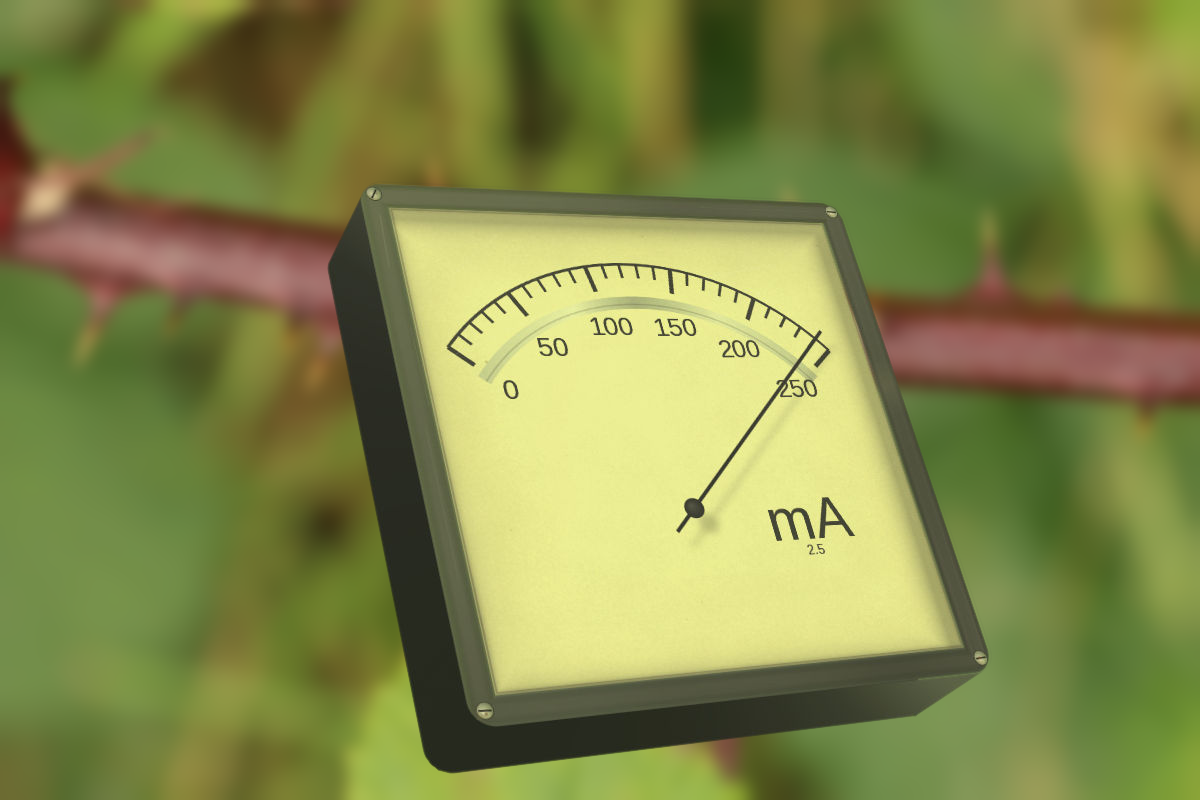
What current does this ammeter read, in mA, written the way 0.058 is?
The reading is 240
